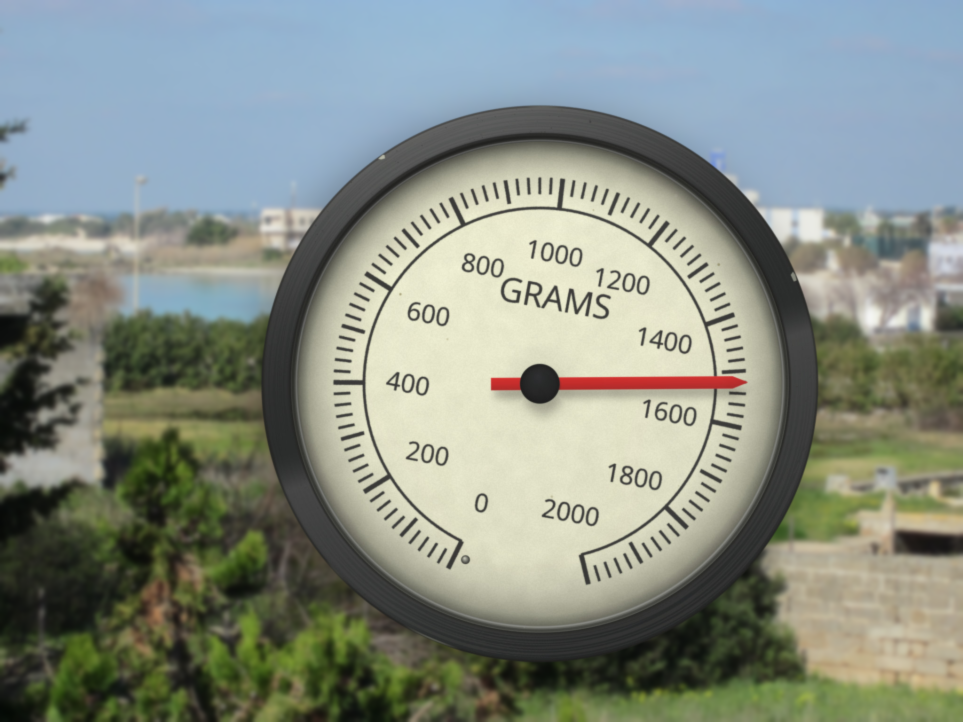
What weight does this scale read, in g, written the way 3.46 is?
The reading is 1520
